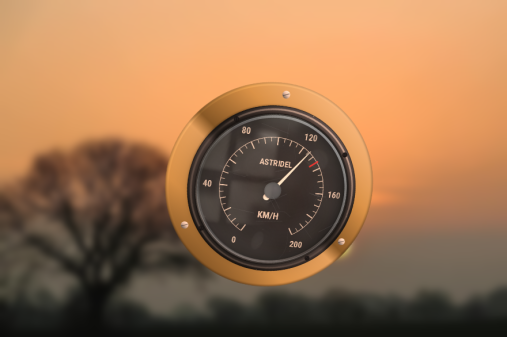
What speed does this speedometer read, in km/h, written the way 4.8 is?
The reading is 125
